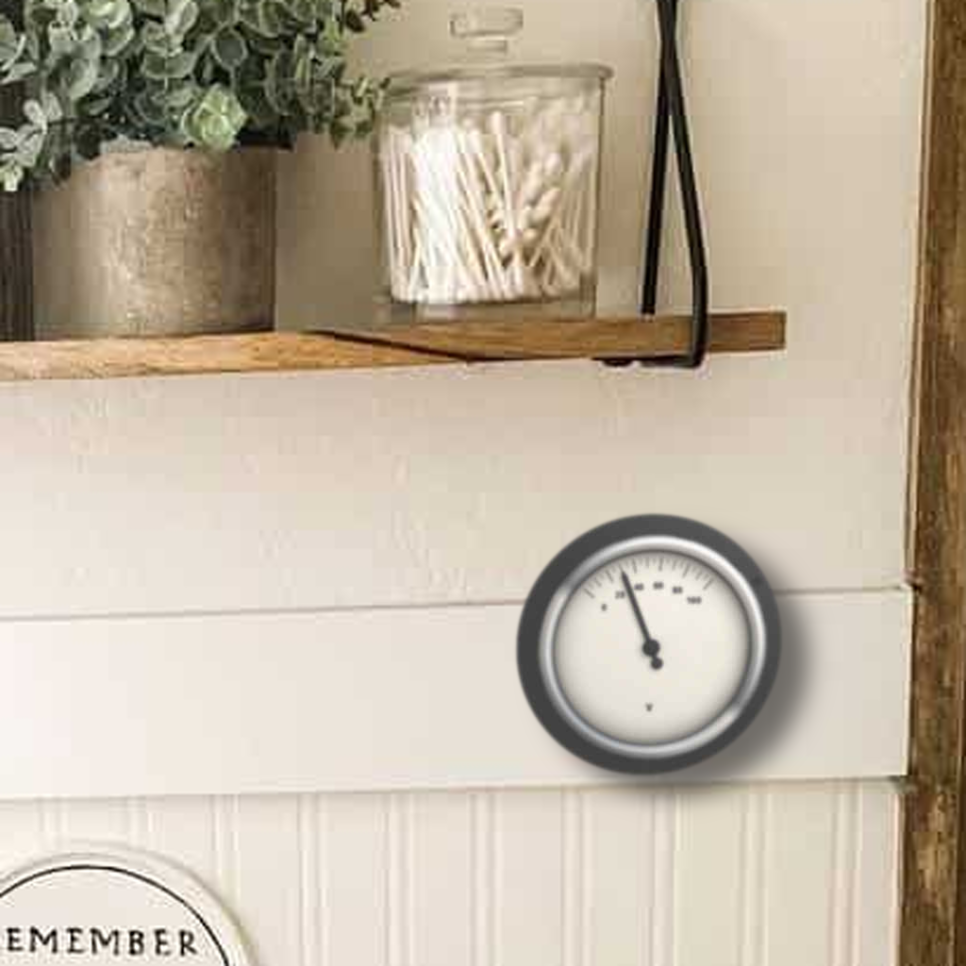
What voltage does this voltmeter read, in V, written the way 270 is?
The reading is 30
